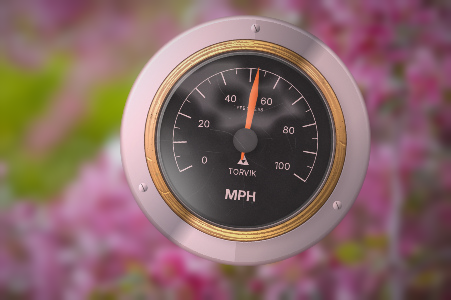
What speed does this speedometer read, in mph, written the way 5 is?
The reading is 52.5
